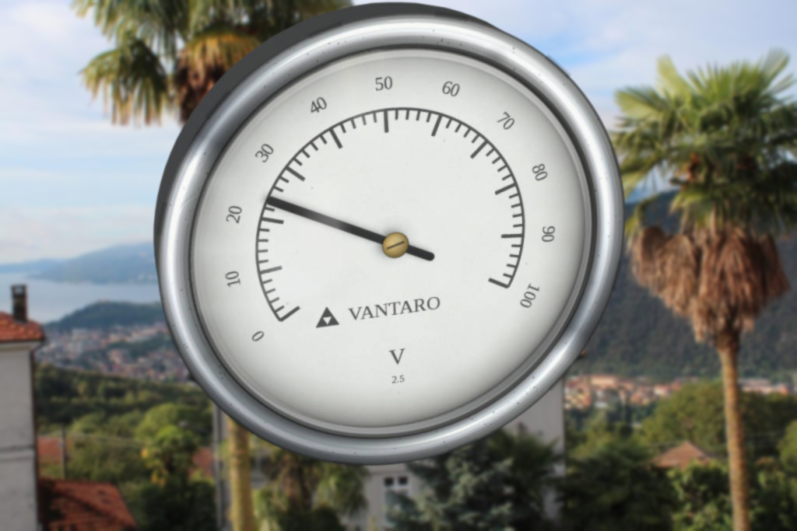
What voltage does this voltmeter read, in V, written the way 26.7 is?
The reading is 24
